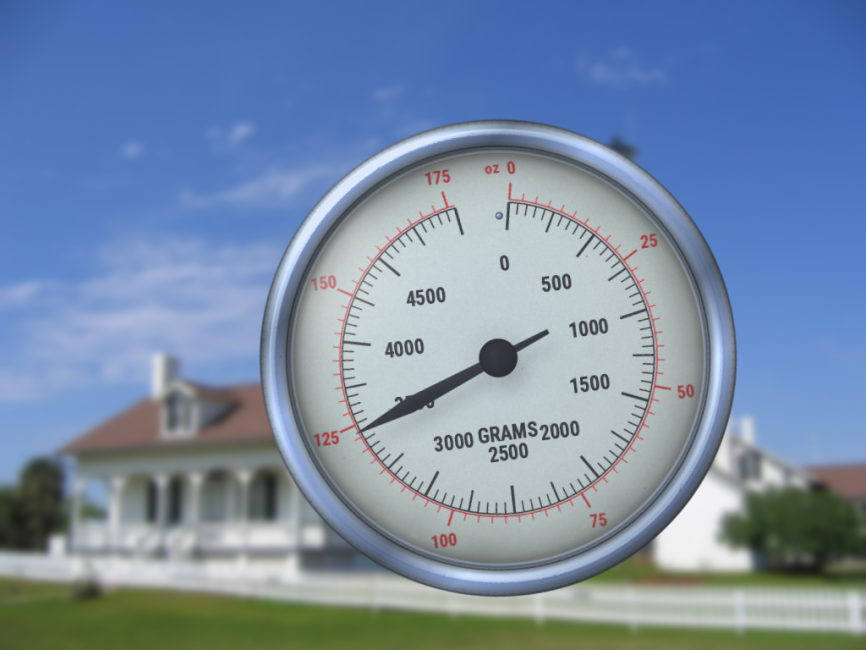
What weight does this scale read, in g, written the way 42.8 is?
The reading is 3500
